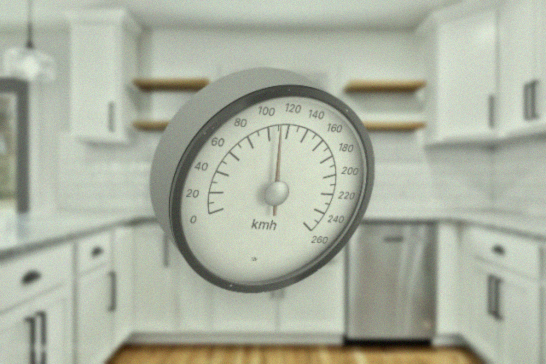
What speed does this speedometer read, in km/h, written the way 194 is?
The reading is 110
